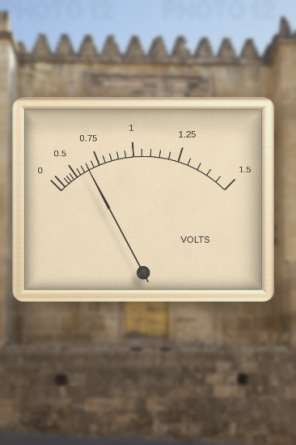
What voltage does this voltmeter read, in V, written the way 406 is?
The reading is 0.65
